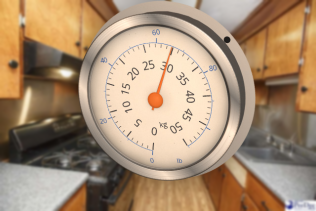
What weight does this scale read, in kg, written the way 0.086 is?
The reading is 30
